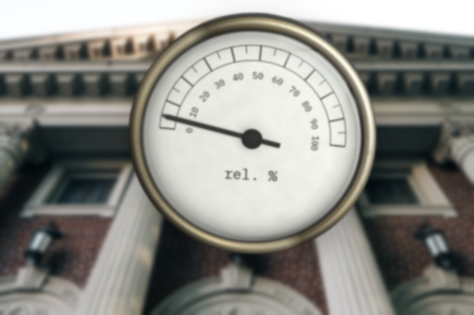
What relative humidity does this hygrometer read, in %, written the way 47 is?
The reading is 5
